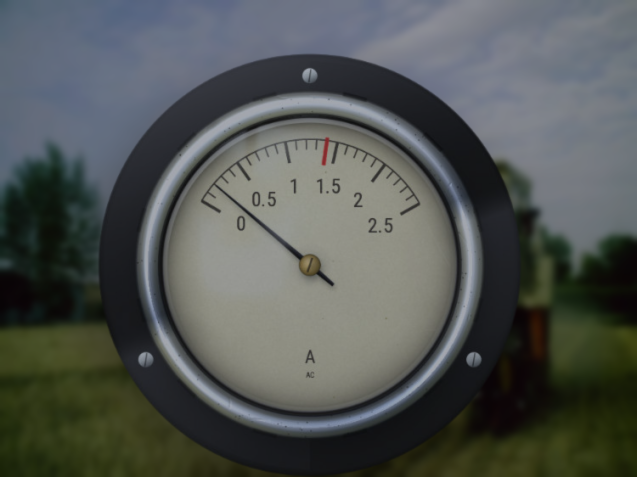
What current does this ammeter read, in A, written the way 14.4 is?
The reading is 0.2
